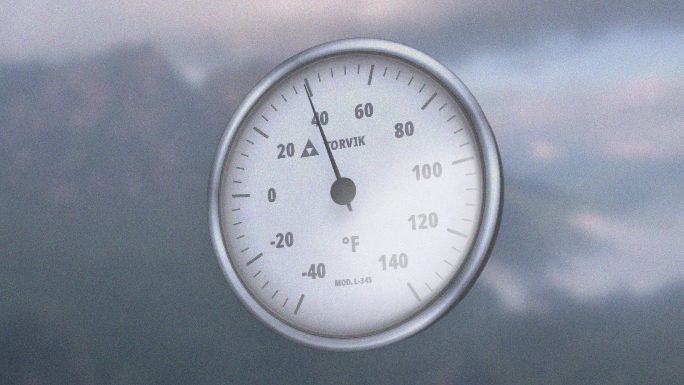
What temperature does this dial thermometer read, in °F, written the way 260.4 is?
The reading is 40
